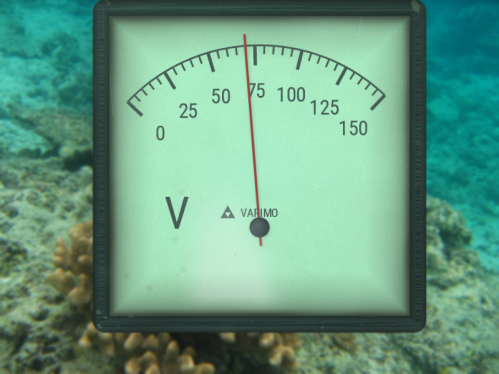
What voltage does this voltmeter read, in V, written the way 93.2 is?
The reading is 70
